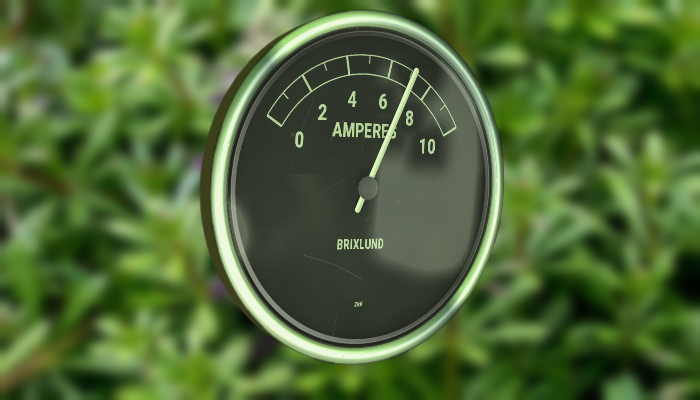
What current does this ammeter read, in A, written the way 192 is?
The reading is 7
